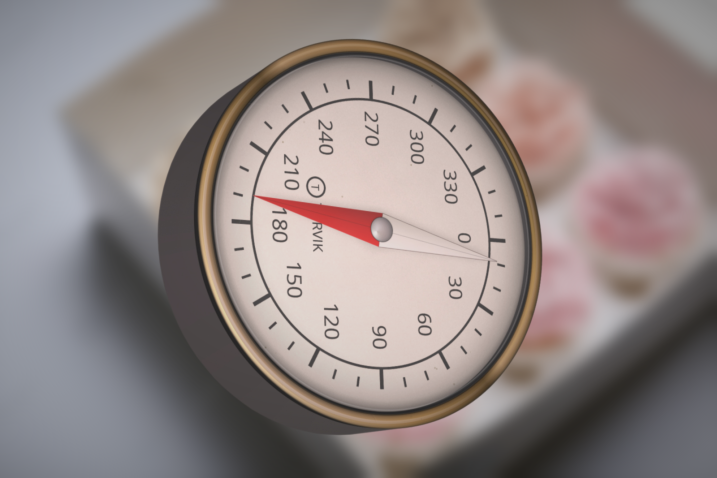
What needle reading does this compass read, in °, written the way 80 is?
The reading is 190
